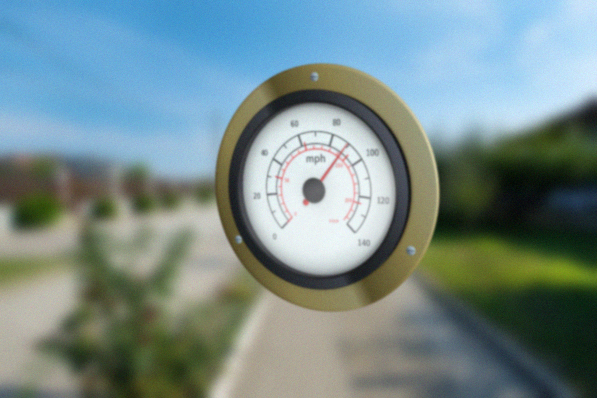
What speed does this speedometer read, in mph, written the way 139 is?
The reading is 90
